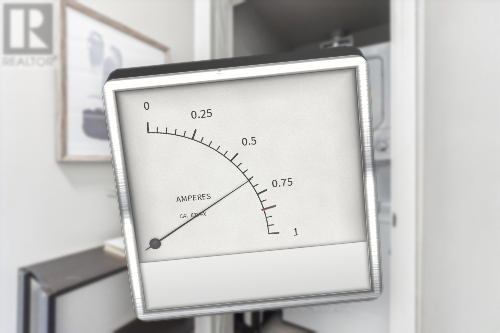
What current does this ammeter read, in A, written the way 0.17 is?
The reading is 0.65
